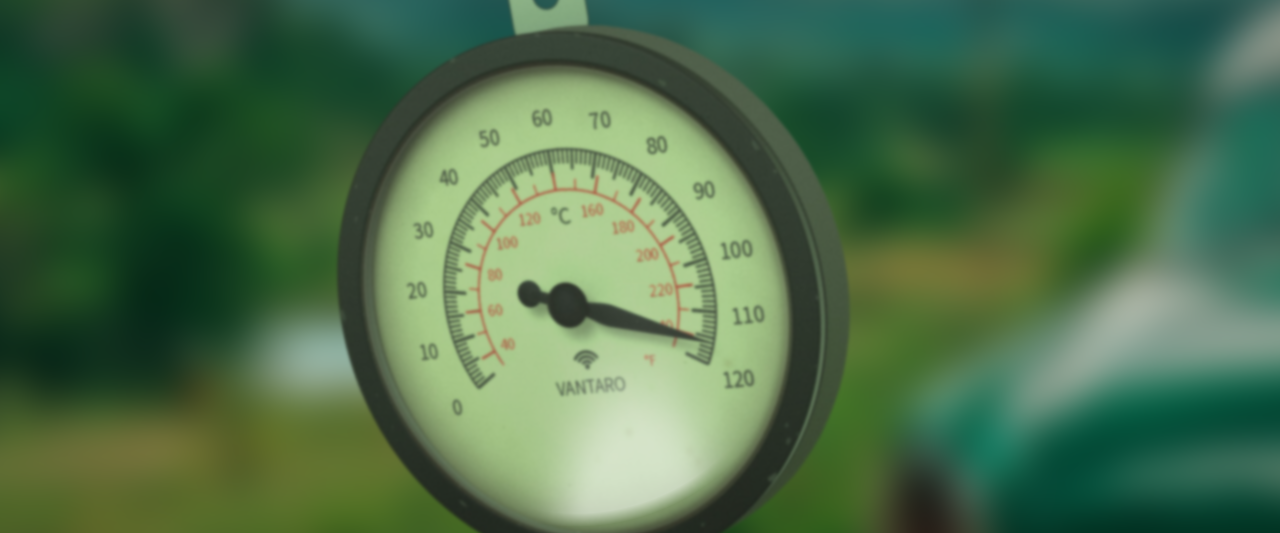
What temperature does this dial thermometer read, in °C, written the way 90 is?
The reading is 115
